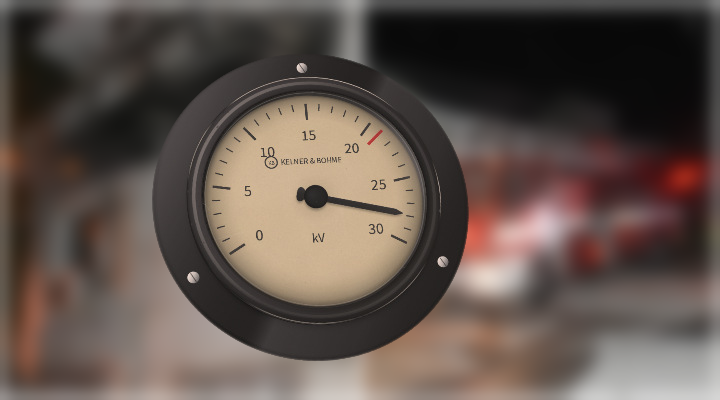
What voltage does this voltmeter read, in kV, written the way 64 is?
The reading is 28
